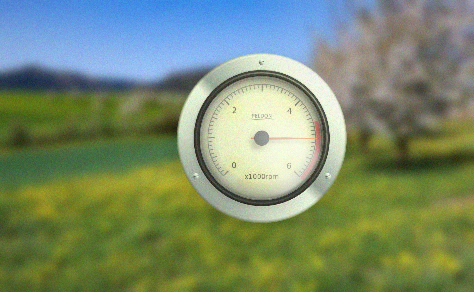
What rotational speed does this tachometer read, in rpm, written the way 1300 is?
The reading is 5000
